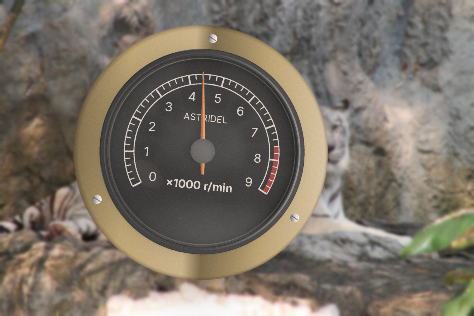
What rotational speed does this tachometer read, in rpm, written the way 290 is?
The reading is 4400
